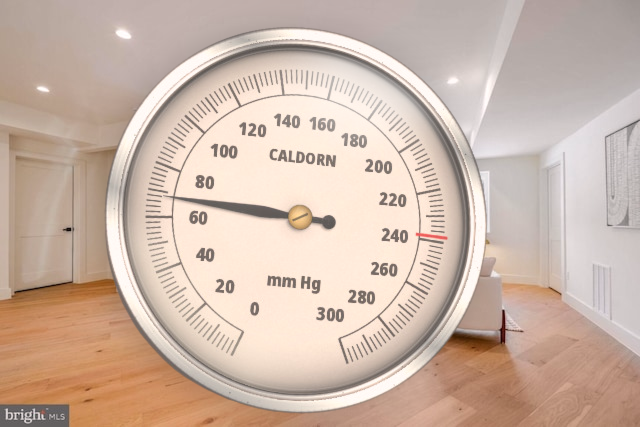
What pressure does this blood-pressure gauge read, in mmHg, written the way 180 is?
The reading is 68
